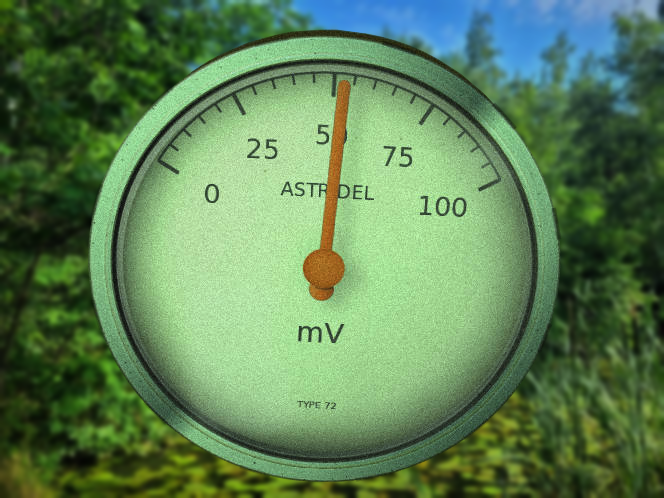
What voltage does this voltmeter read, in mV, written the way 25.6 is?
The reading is 52.5
